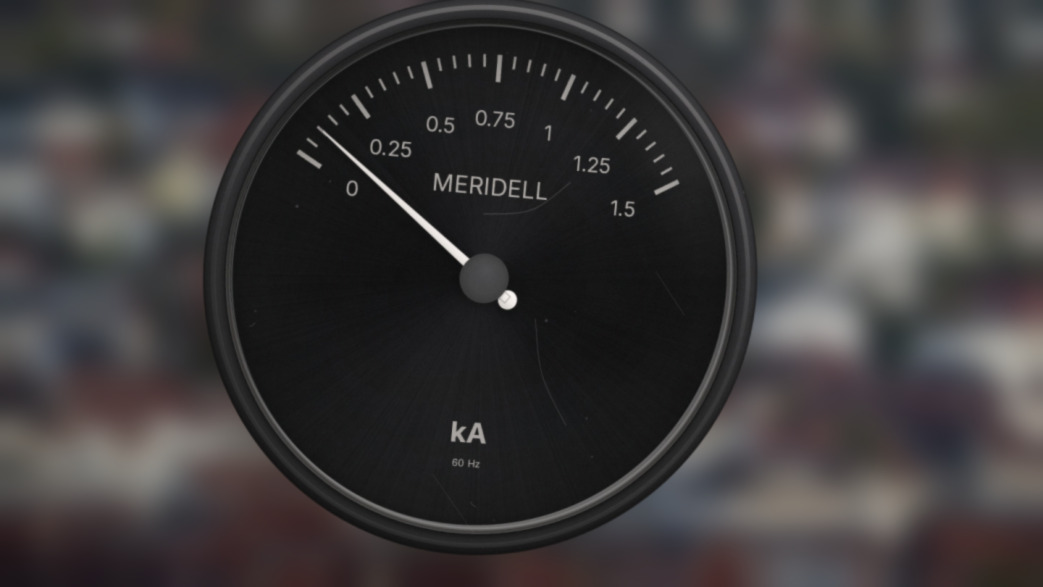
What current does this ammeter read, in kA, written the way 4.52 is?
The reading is 0.1
